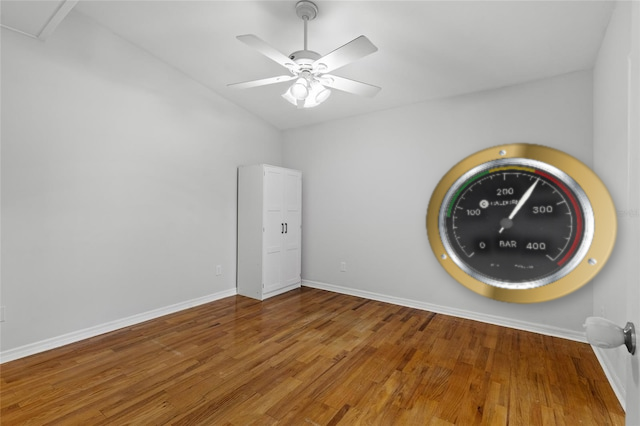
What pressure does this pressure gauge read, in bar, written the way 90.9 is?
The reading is 250
